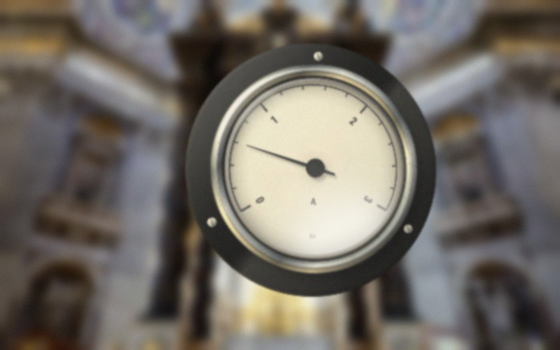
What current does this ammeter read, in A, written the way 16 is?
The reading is 0.6
